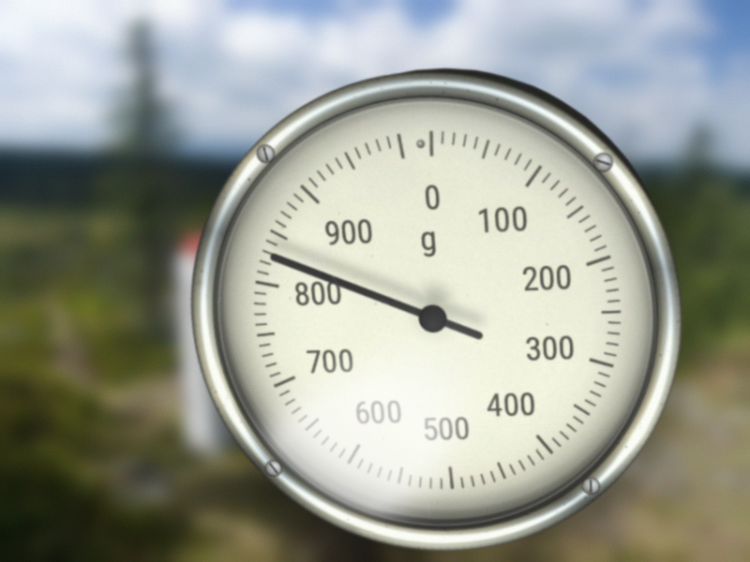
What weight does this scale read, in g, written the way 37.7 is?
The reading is 830
